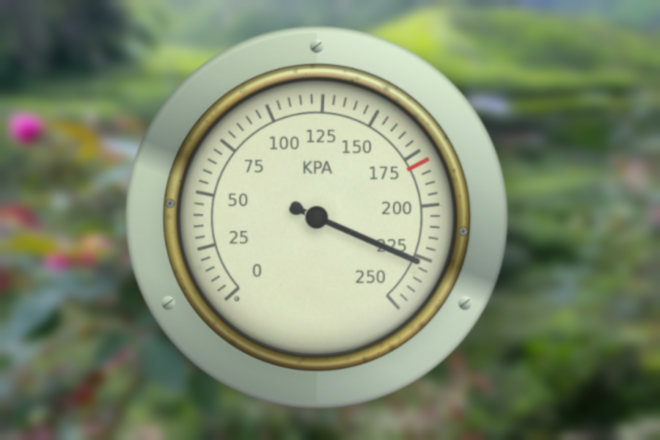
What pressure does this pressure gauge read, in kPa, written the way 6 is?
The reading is 227.5
